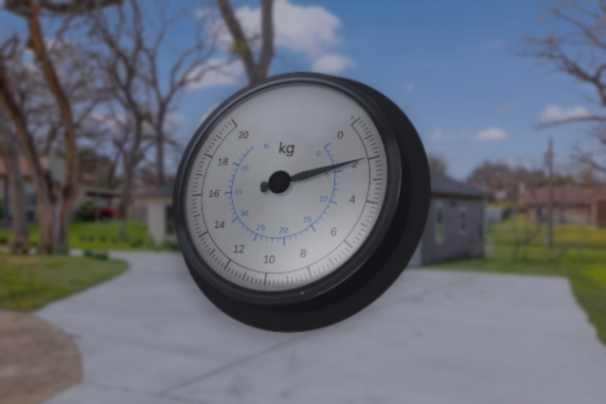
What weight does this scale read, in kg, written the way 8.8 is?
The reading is 2
